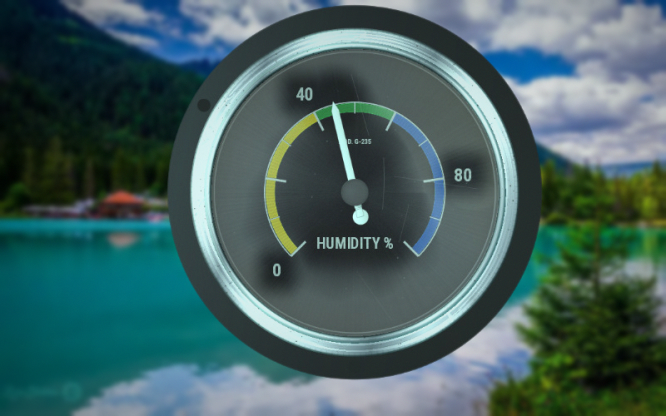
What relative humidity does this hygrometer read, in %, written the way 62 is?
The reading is 45
